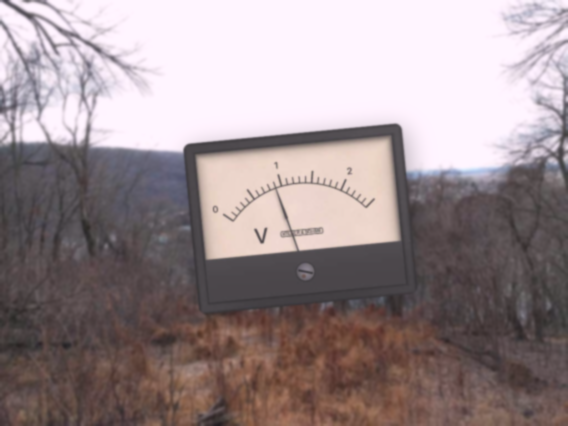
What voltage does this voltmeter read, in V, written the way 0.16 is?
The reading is 0.9
